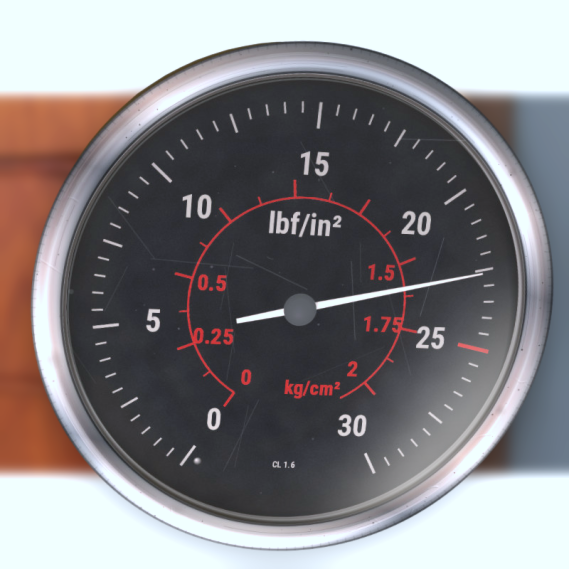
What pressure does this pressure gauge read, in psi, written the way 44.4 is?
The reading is 22.5
